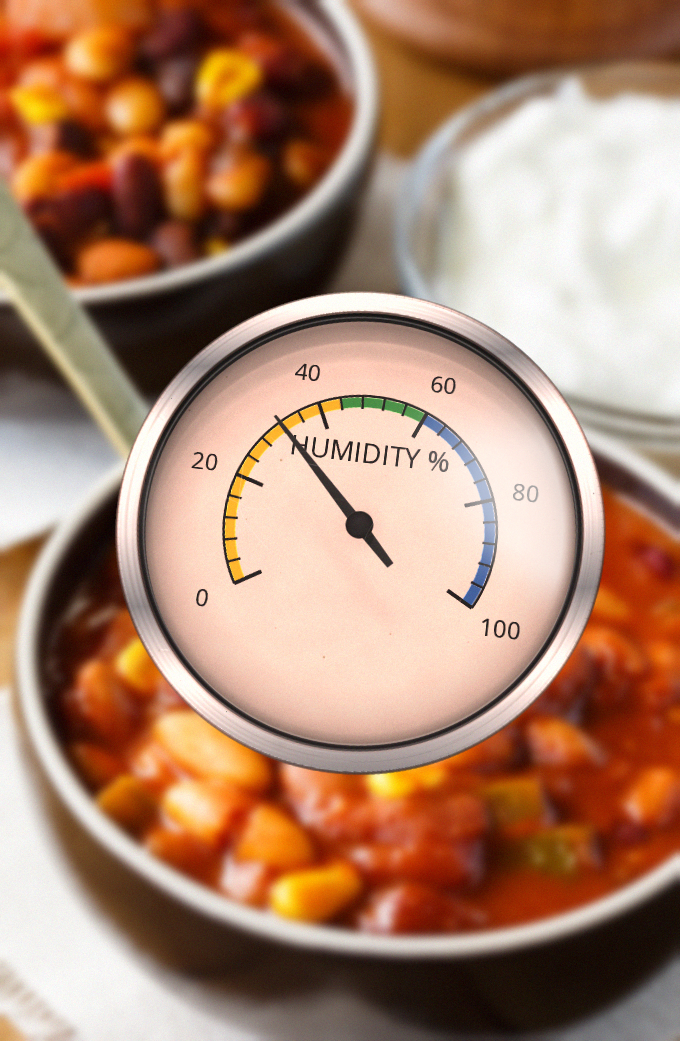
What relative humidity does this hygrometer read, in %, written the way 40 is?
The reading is 32
